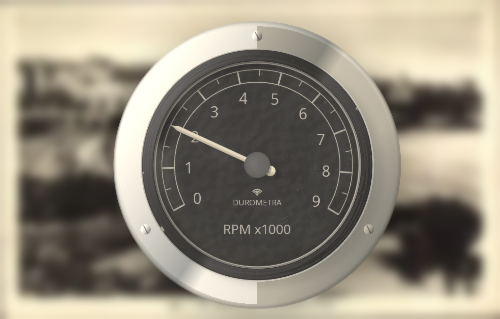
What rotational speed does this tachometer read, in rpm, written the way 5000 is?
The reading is 2000
